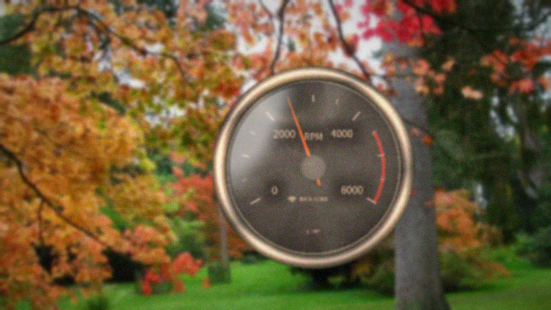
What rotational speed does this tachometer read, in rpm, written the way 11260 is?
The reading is 2500
